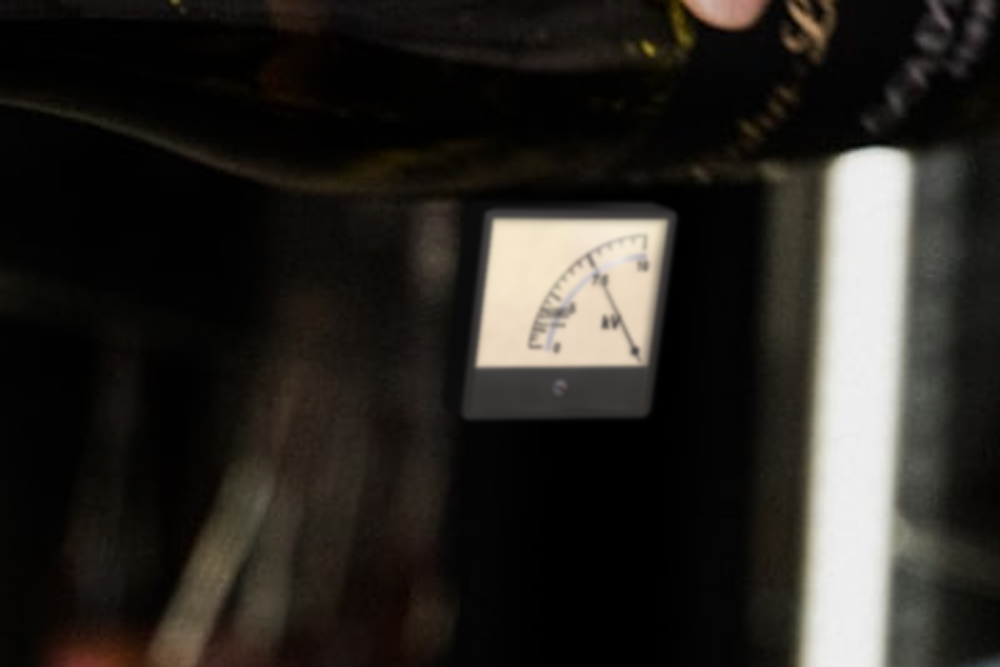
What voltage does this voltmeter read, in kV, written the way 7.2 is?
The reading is 7.5
